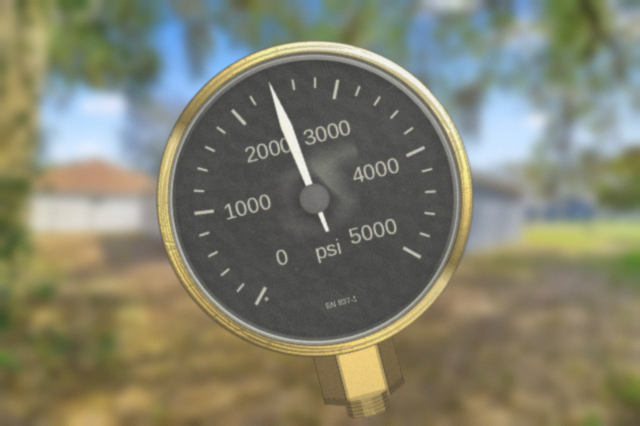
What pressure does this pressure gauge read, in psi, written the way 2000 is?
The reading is 2400
